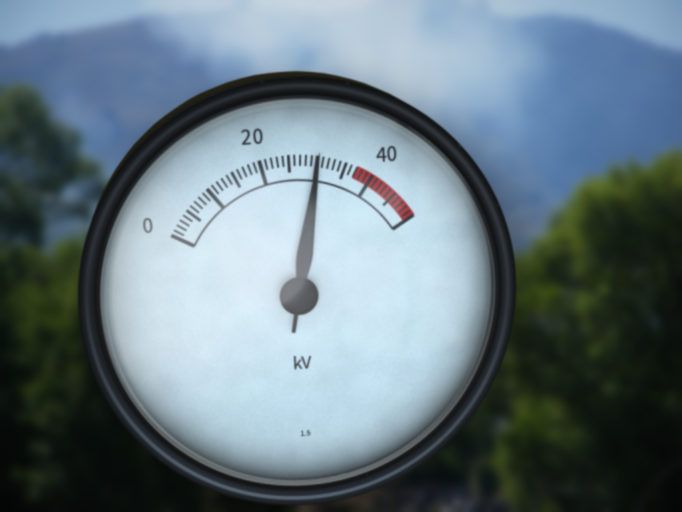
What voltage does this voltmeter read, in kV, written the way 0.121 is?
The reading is 30
